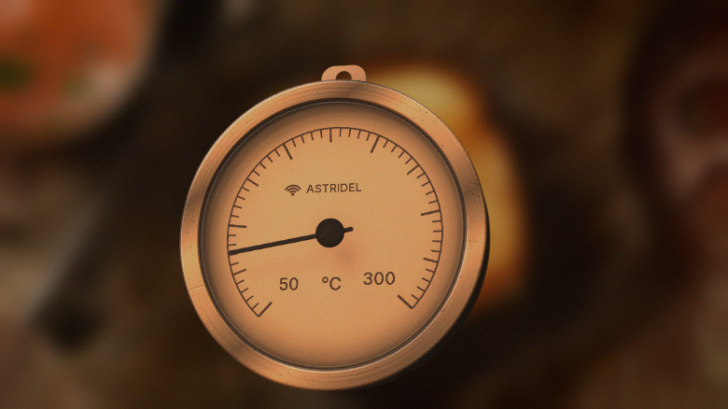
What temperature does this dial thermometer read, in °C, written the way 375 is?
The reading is 85
